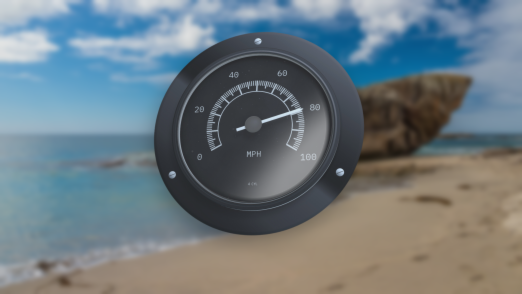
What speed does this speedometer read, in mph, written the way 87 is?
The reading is 80
